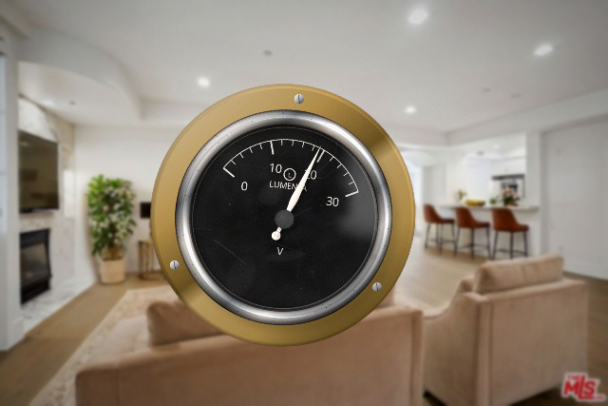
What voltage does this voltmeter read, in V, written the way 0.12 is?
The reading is 19
